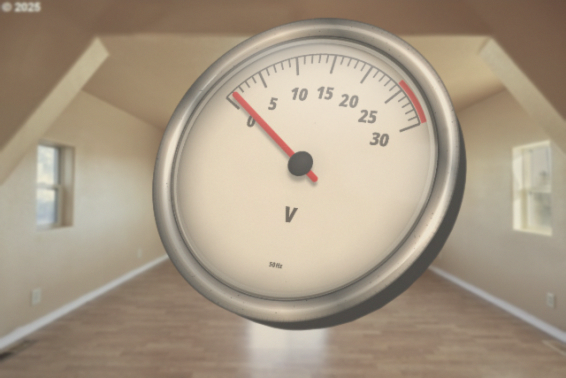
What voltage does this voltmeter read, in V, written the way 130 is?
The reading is 1
